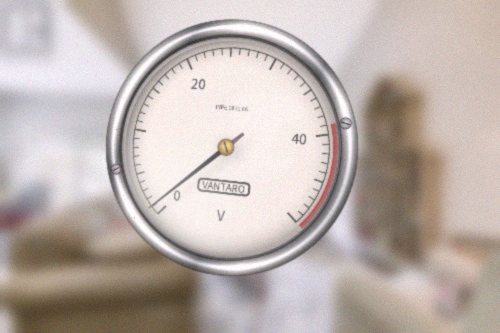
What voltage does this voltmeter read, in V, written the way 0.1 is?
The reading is 1
